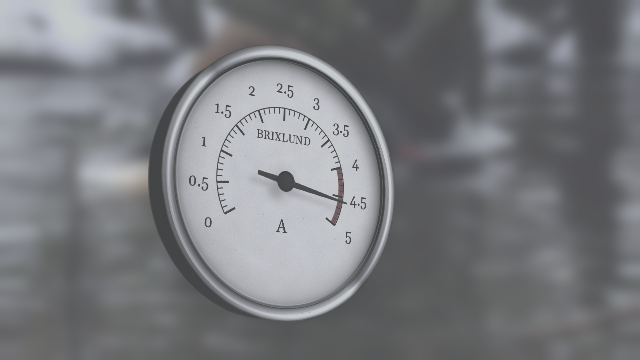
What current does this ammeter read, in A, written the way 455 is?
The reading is 4.6
